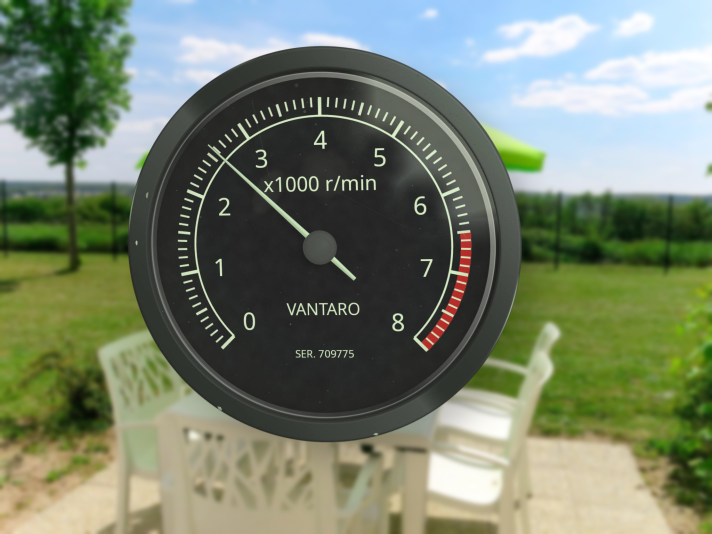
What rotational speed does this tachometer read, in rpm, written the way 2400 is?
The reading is 2600
